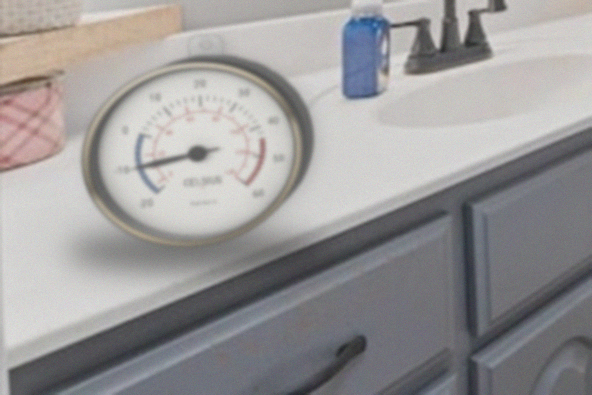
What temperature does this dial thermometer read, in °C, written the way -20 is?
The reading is -10
